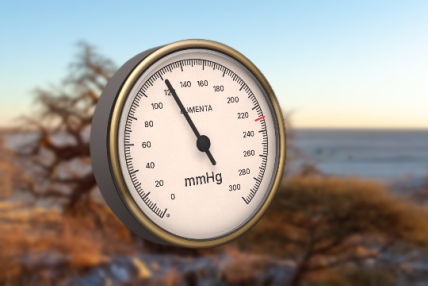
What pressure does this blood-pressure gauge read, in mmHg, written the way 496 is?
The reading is 120
